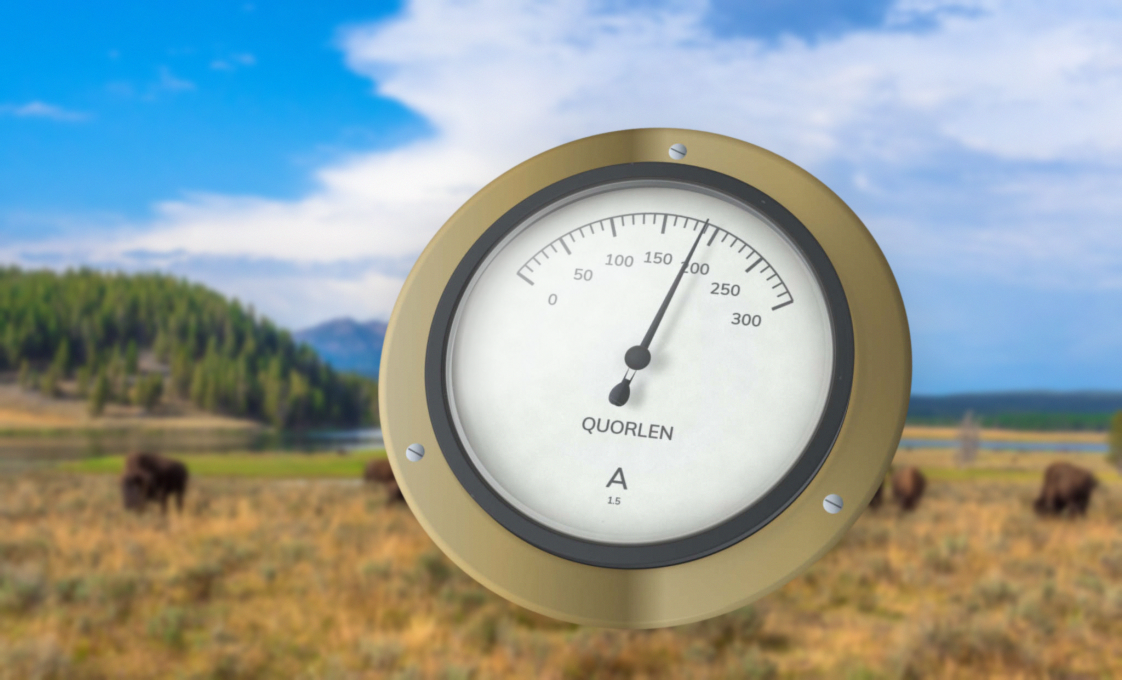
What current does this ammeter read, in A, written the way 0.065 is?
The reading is 190
